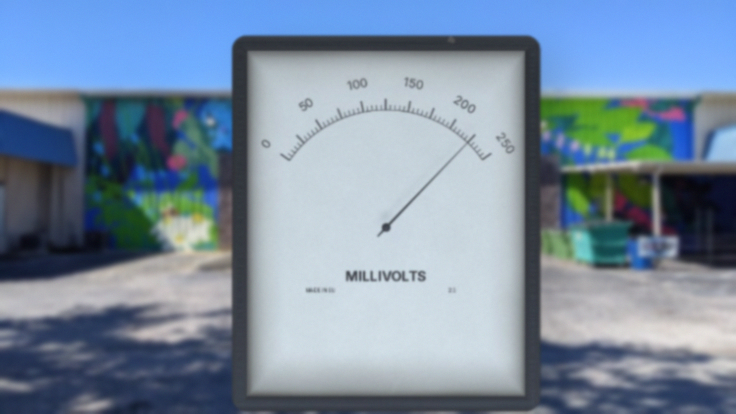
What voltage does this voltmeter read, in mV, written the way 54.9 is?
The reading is 225
